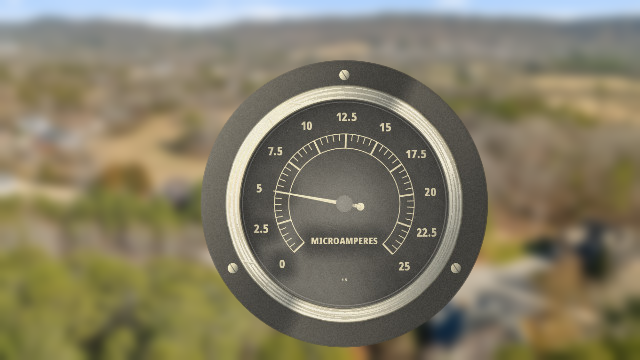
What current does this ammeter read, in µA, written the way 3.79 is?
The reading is 5
